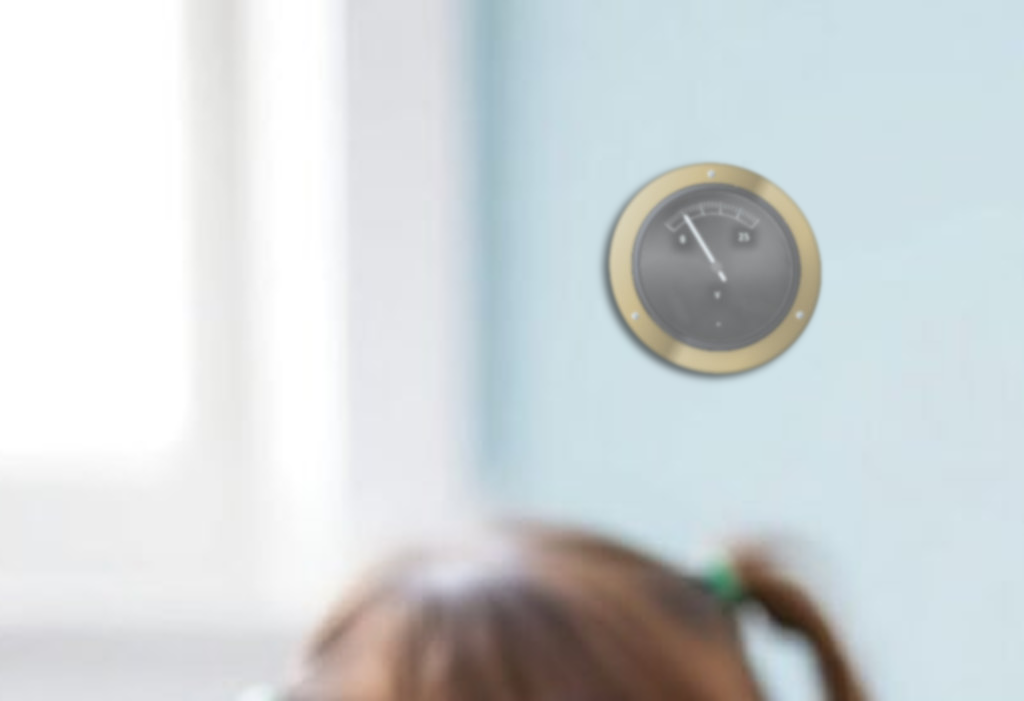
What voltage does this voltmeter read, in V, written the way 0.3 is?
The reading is 5
